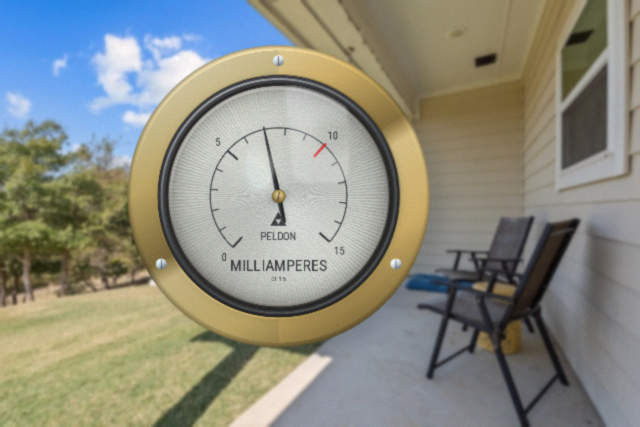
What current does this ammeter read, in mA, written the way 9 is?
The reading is 7
